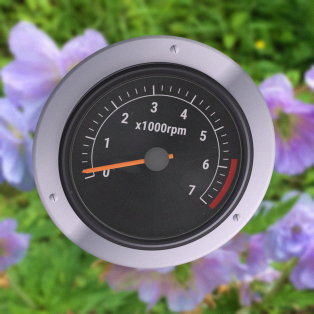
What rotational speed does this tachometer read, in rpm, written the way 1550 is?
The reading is 200
